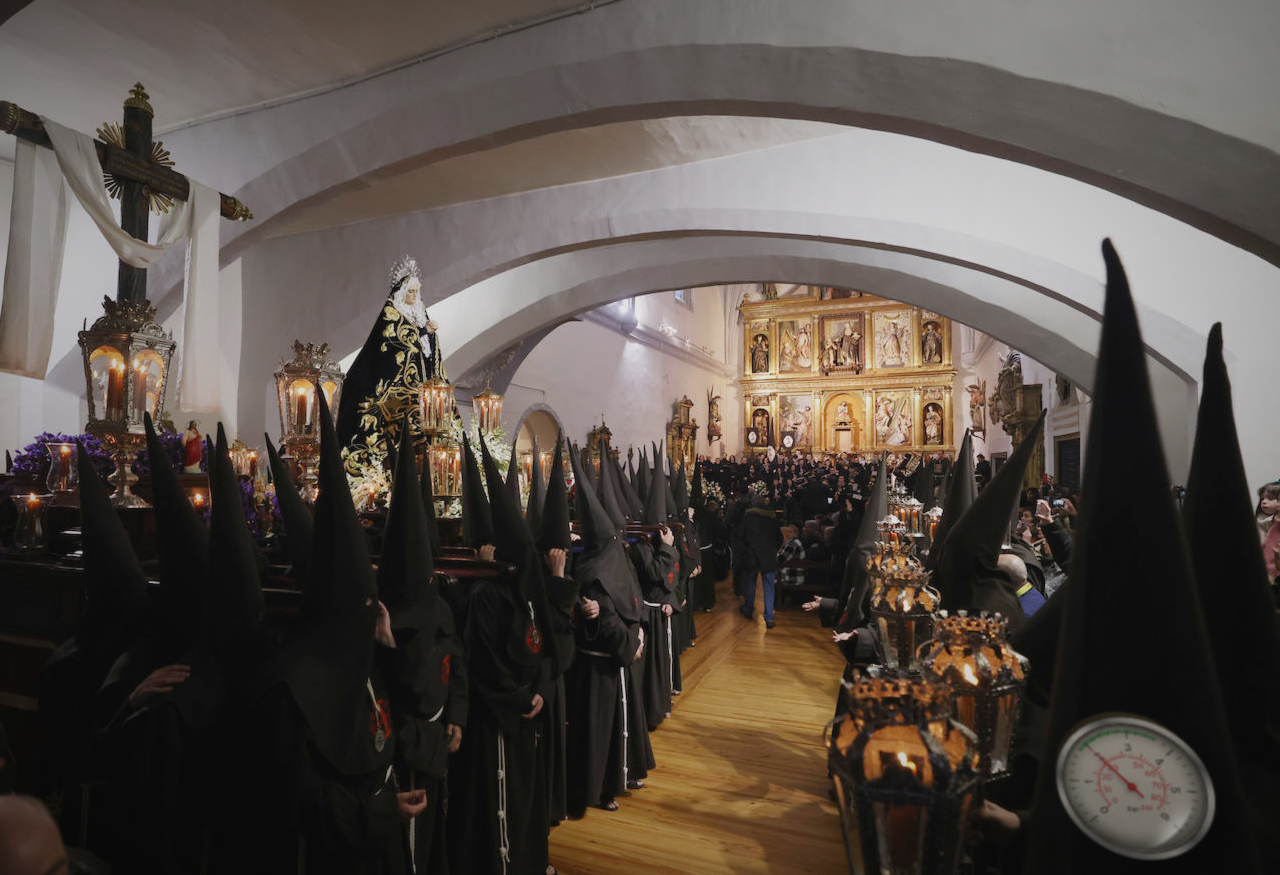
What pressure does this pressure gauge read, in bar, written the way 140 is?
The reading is 2
